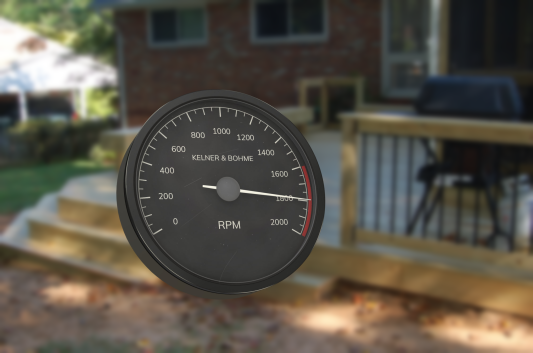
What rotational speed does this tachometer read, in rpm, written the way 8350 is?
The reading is 1800
